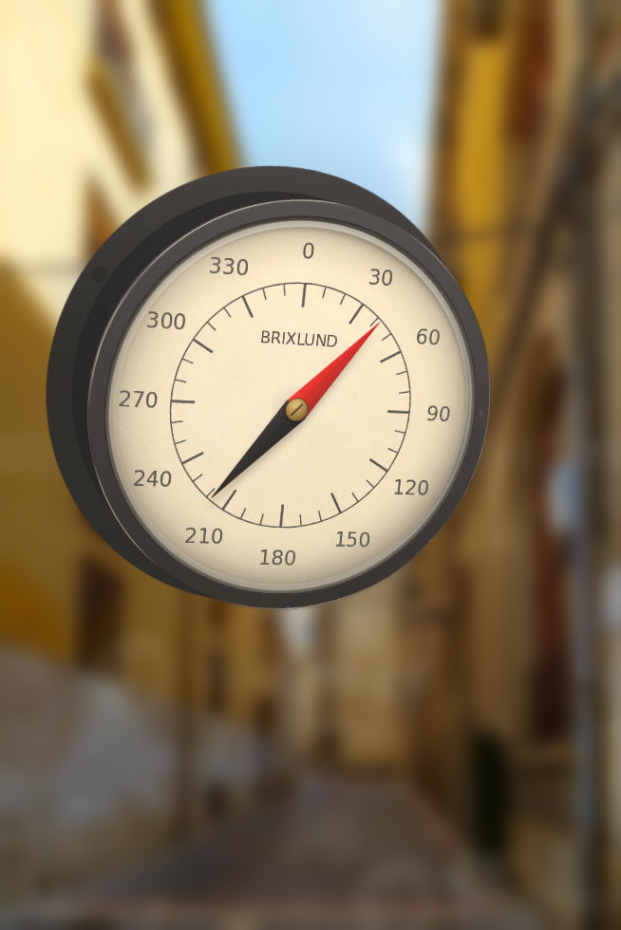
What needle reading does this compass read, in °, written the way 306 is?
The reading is 40
